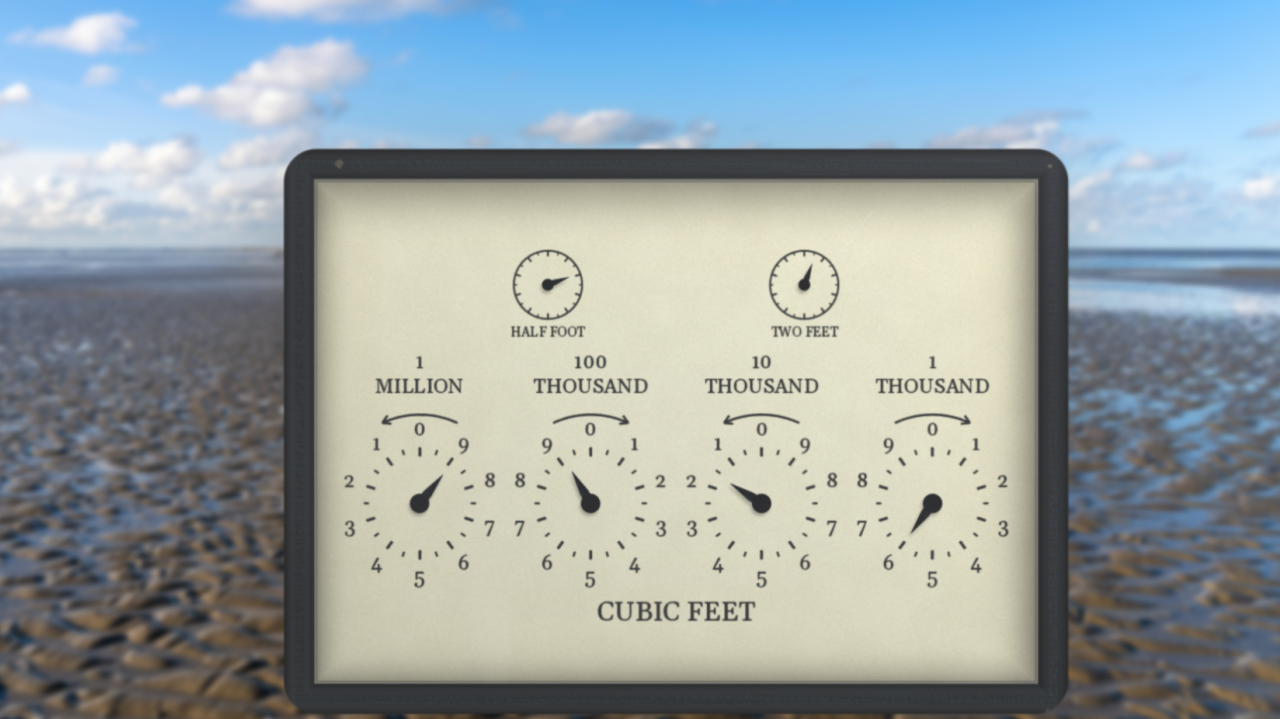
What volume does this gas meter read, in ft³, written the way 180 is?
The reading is 891600
